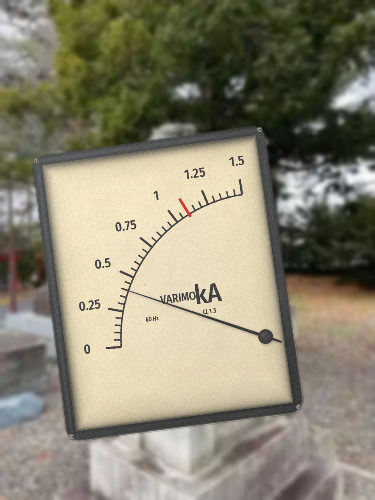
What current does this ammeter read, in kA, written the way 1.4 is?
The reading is 0.4
